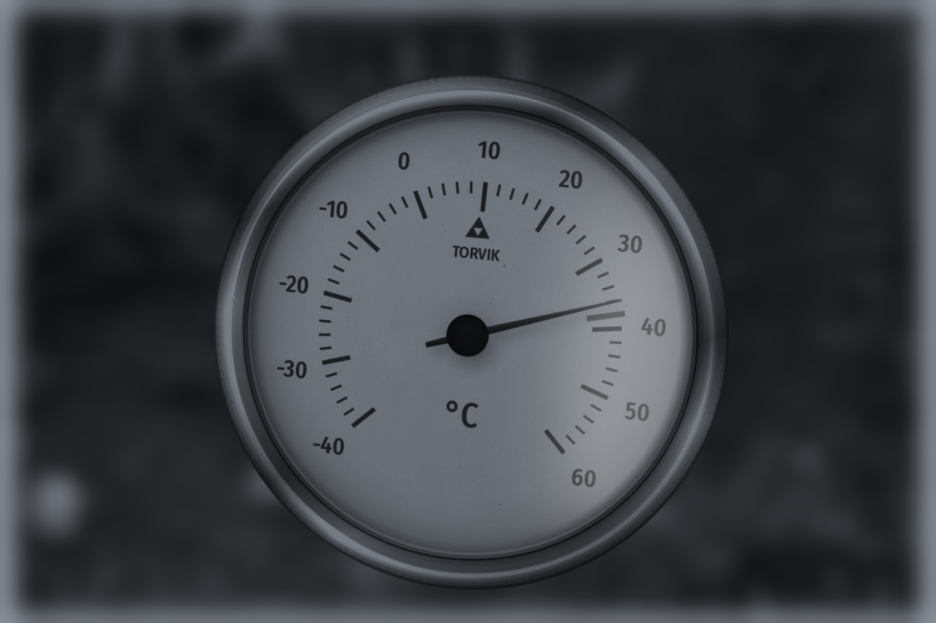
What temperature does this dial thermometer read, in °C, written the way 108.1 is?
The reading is 36
